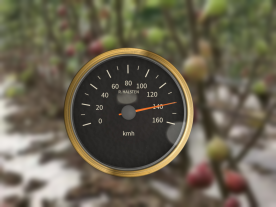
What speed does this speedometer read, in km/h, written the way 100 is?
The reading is 140
